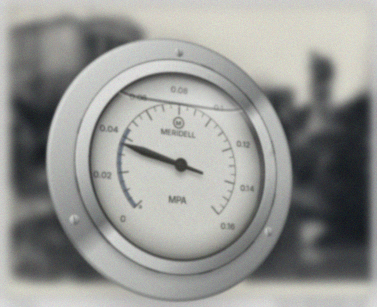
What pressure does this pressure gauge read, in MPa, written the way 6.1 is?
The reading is 0.035
